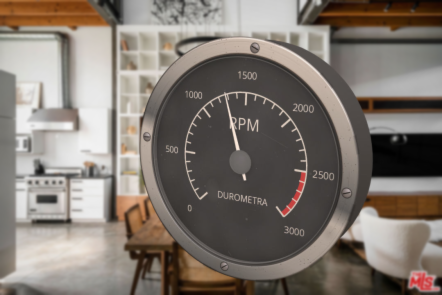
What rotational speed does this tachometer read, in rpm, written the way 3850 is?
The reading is 1300
